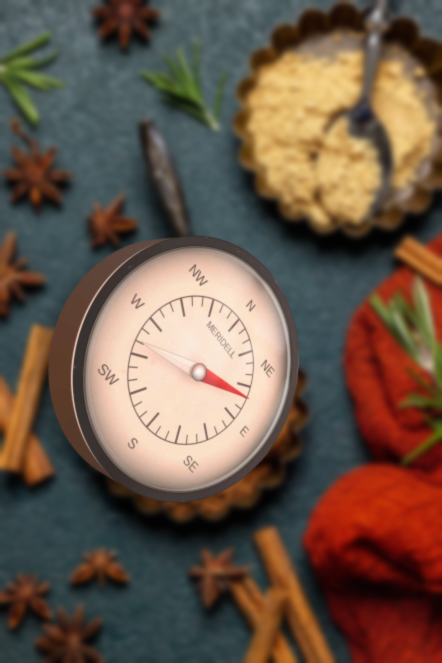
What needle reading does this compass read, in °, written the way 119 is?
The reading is 70
